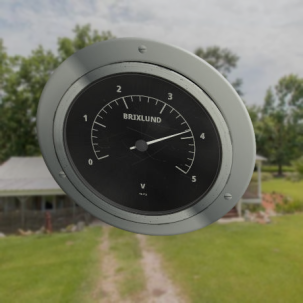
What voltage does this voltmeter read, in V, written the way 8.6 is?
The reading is 3.8
